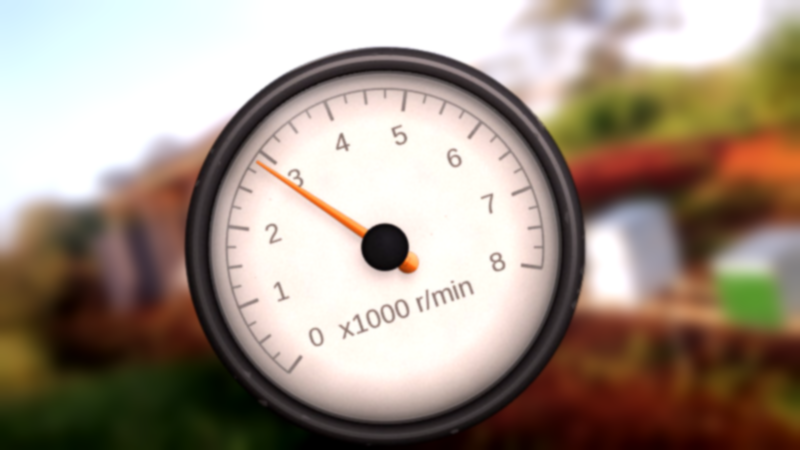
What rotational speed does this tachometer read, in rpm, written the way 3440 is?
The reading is 2875
